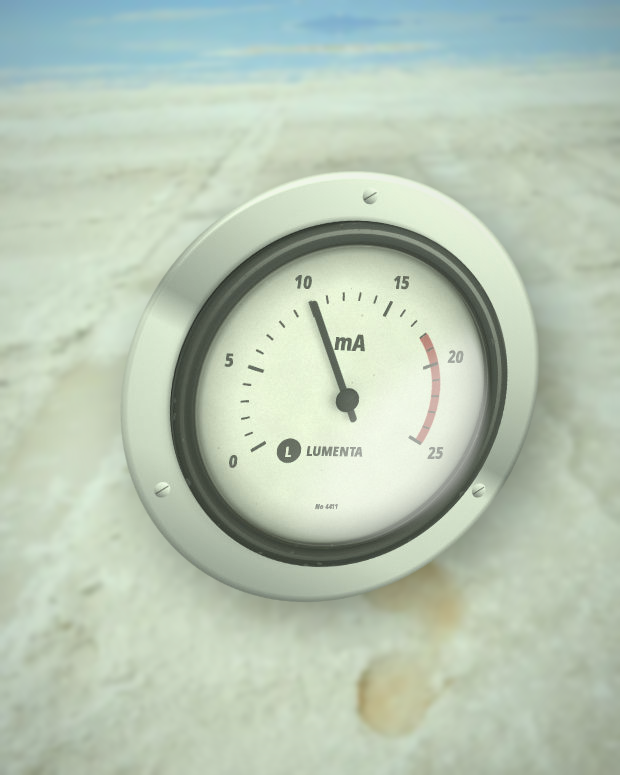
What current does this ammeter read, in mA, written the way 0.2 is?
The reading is 10
